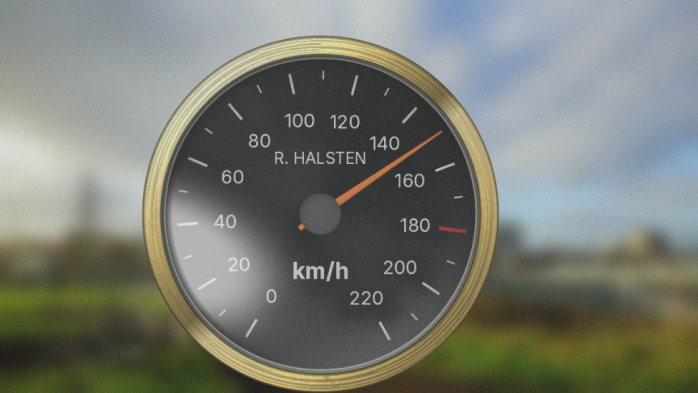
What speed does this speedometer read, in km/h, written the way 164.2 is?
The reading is 150
